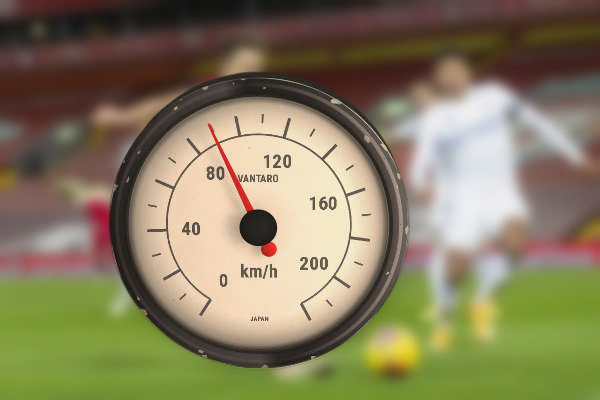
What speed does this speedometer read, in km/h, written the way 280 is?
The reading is 90
